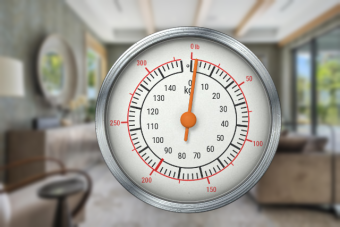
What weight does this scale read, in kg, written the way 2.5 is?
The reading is 2
